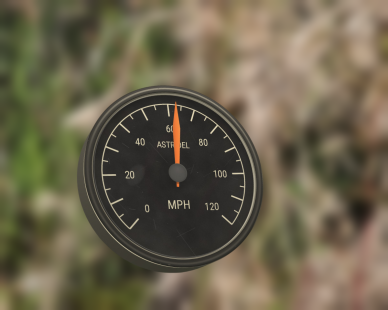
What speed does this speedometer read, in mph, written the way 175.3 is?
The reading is 62.5
